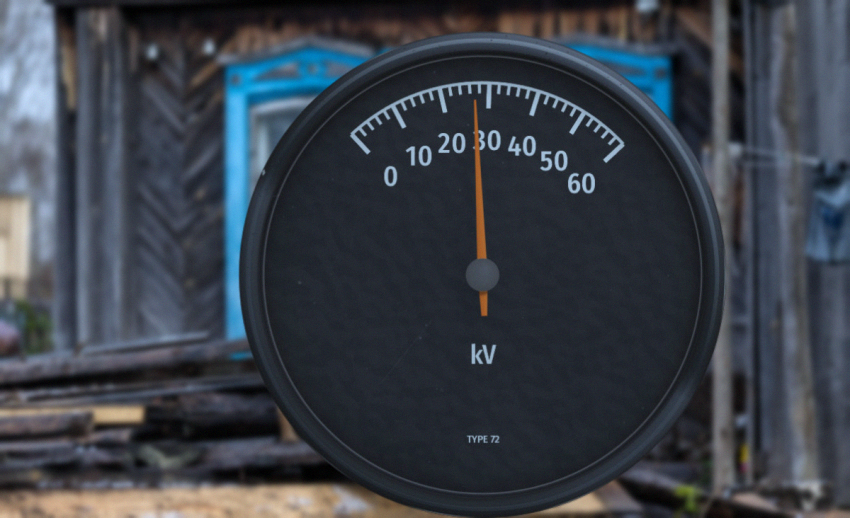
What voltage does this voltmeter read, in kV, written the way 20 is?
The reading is 27
